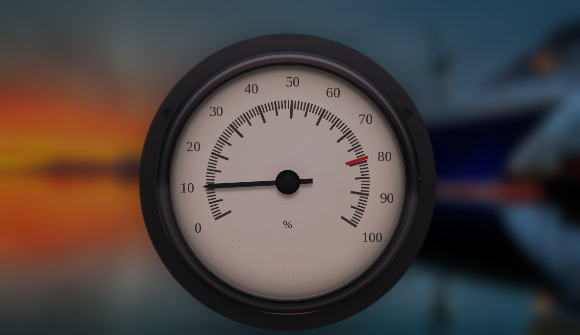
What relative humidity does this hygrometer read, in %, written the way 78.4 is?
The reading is 10
